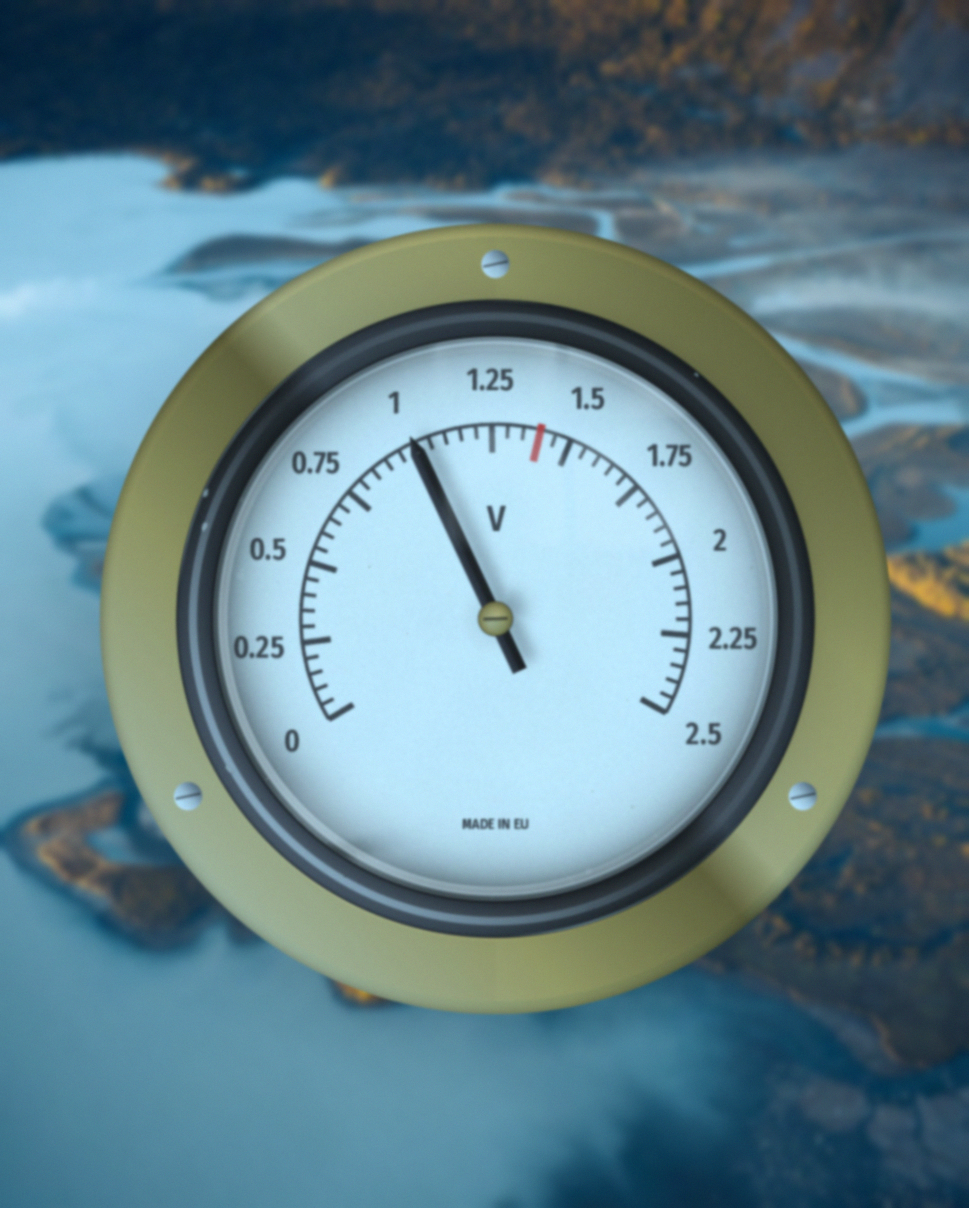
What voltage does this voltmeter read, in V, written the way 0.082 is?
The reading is 1
